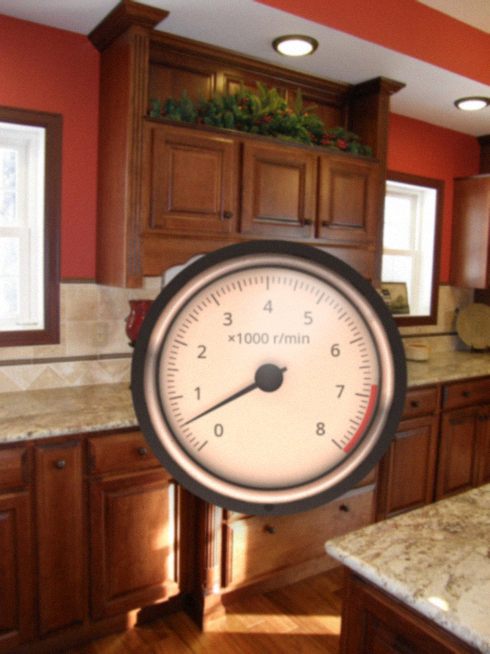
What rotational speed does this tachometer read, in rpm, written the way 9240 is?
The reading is 500
